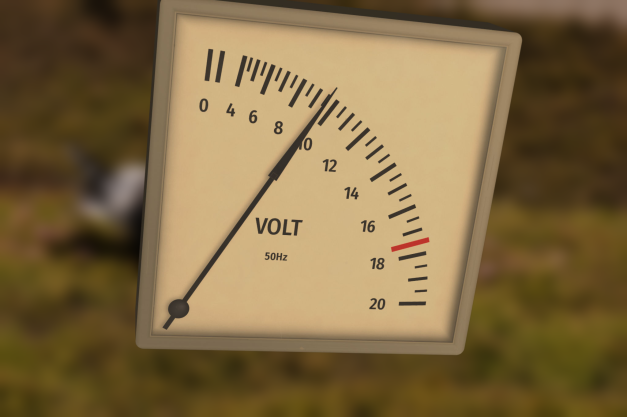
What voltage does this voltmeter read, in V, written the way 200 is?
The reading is 9.5
